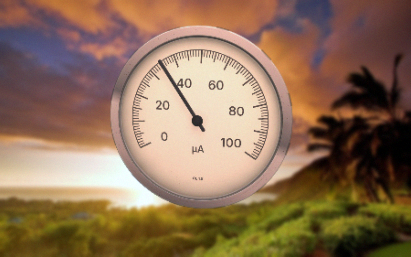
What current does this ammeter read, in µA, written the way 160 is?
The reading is 35
